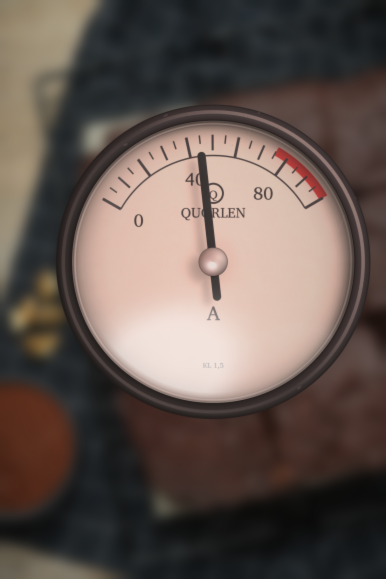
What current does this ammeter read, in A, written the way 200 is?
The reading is 45
